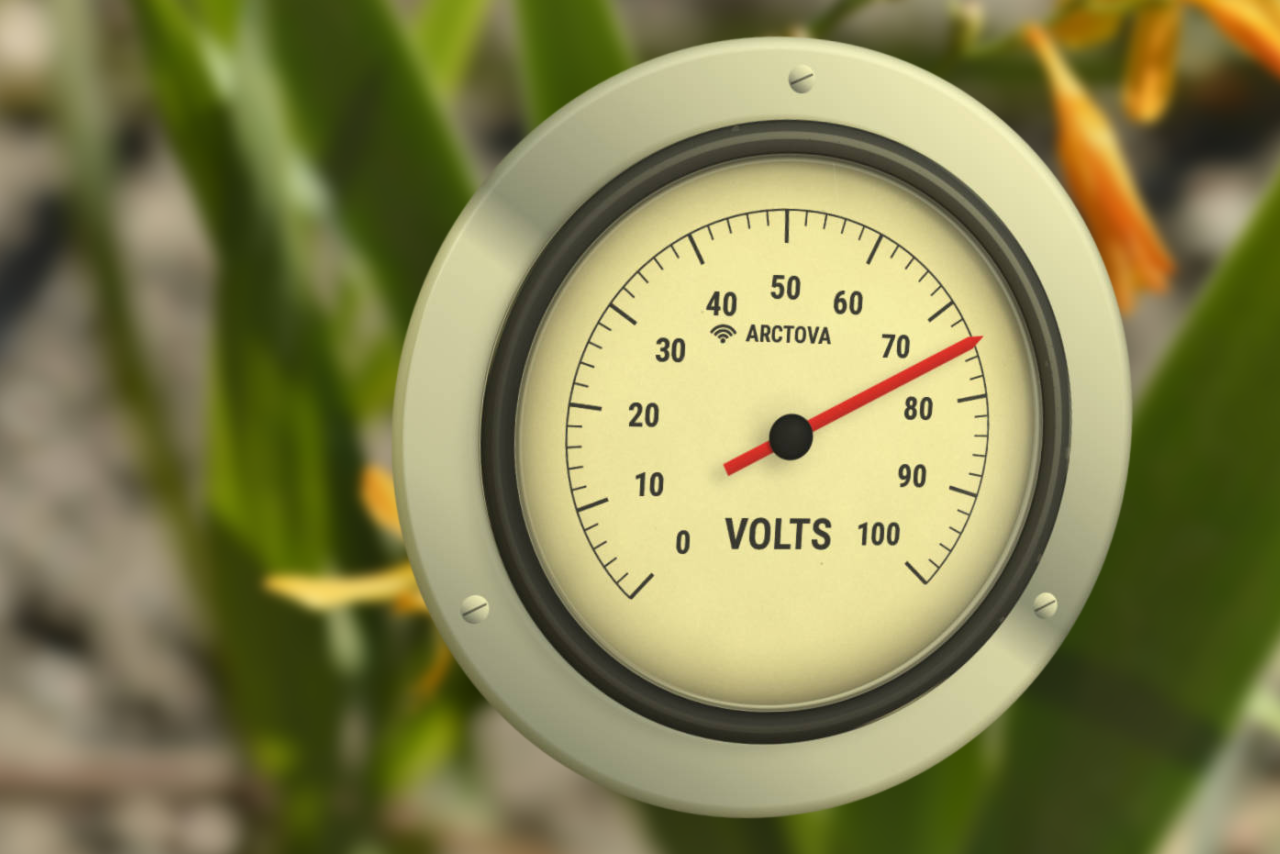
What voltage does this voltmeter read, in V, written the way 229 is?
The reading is 74
